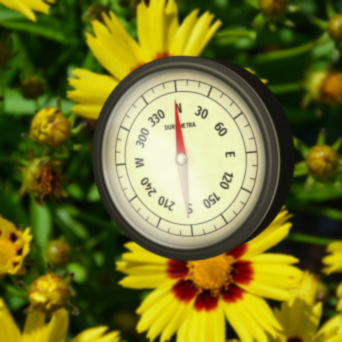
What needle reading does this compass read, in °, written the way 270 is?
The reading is 0
